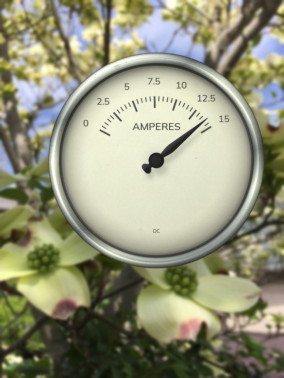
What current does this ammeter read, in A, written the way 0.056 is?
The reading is 14
